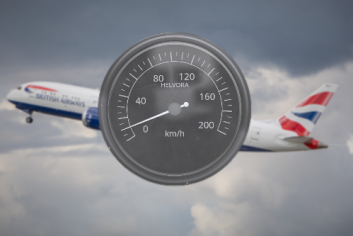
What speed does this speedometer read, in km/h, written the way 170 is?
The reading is 10
